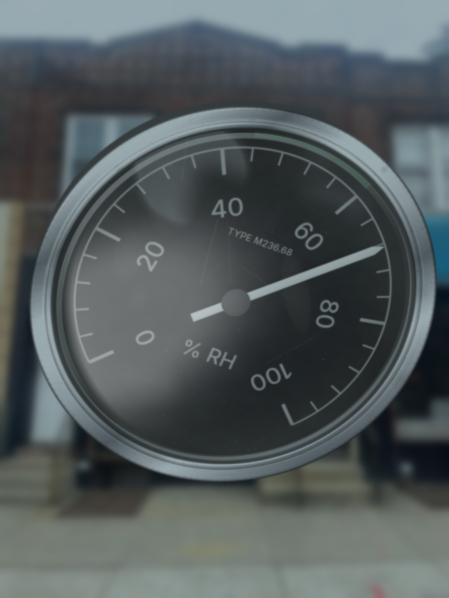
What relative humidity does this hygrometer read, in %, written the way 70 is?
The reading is 68
